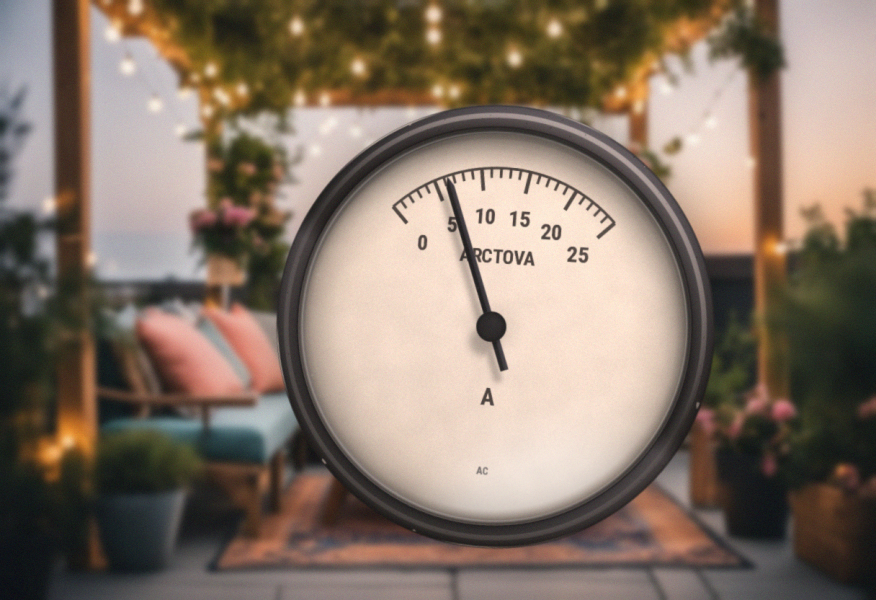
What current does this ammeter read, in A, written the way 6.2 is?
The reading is 6.5
